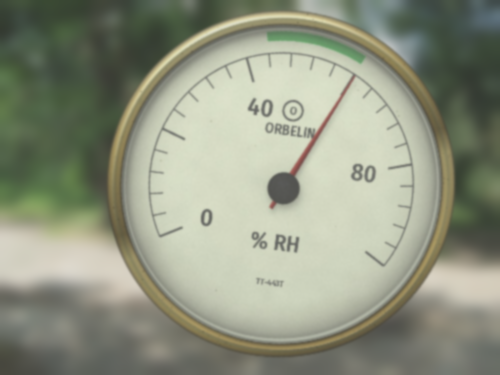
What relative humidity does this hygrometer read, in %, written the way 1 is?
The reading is 60
